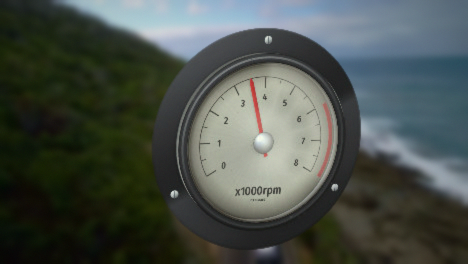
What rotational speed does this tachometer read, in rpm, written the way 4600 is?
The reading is 3500
